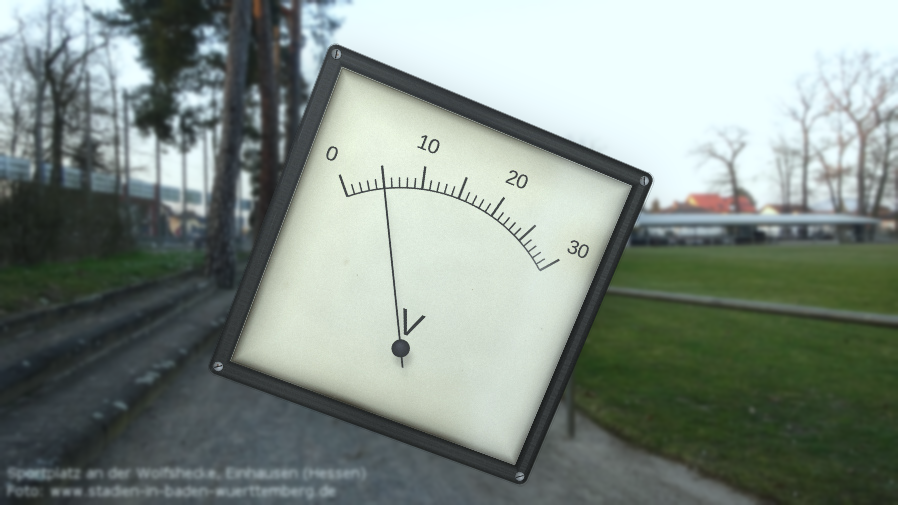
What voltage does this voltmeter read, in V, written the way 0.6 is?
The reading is 5
